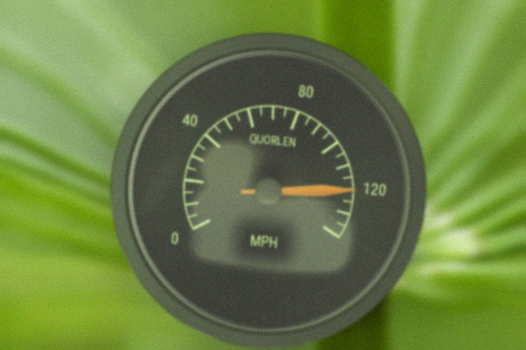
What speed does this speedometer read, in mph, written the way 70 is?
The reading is 120
